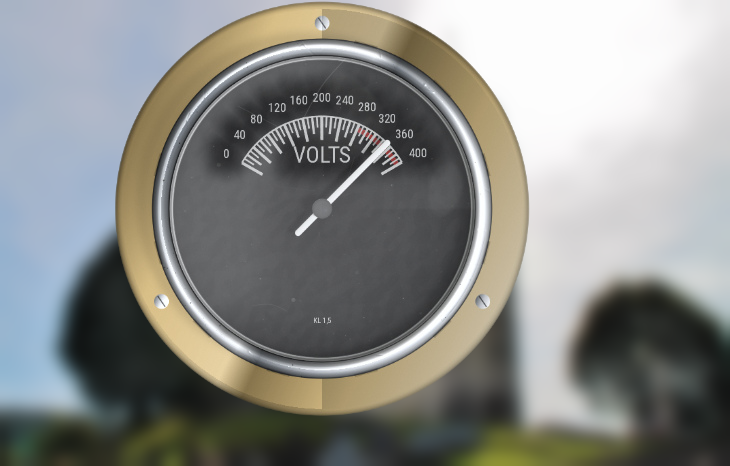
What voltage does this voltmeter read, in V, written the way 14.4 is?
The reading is 350
